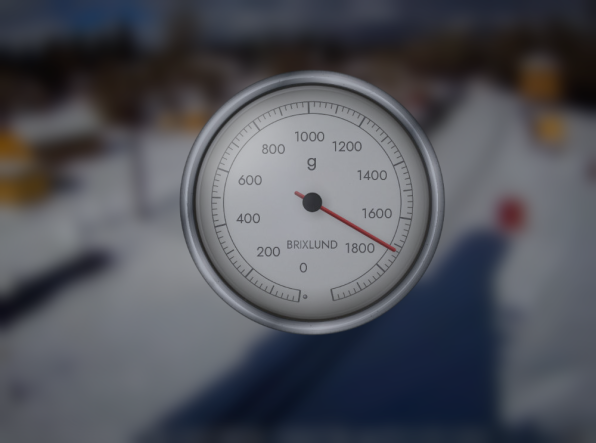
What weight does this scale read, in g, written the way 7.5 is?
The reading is 1720
